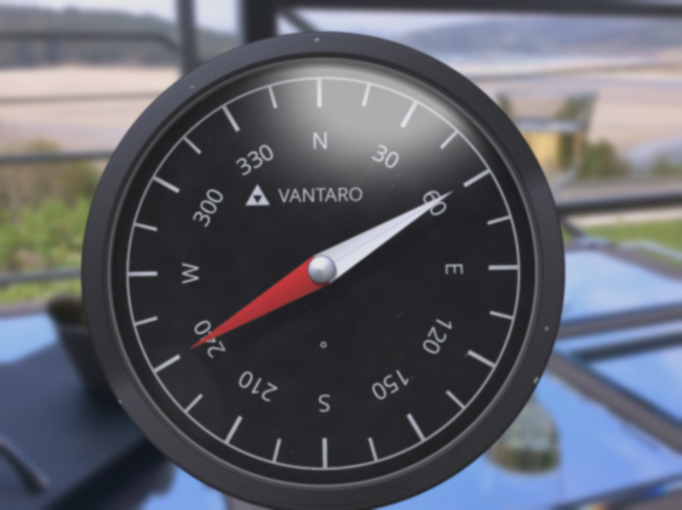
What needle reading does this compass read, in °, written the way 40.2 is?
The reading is 240
